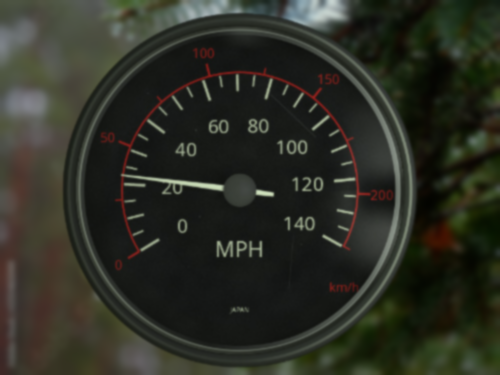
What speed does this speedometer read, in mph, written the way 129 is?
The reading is 22.5
